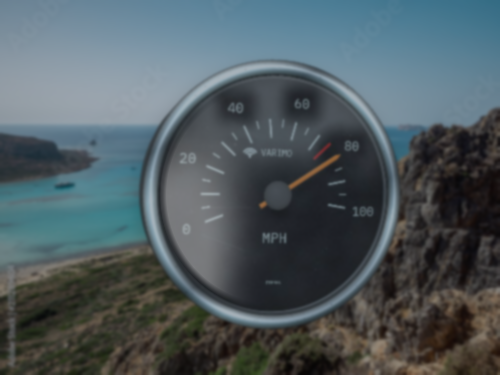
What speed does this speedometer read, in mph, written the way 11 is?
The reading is 80
